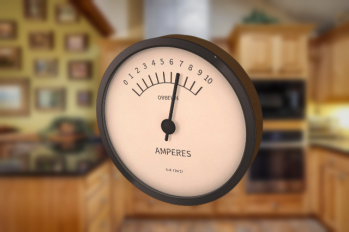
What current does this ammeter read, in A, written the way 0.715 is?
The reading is 7
